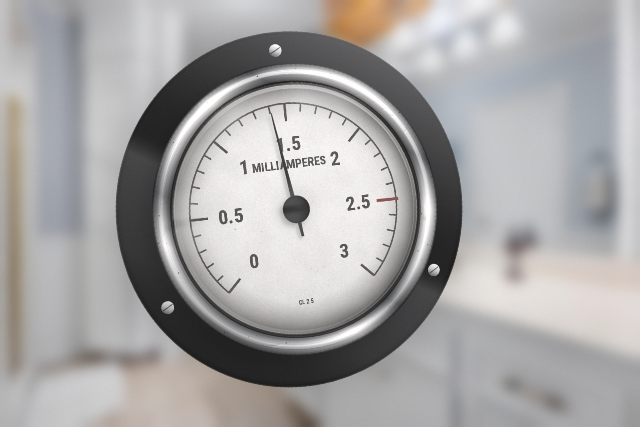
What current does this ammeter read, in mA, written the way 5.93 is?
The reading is 1.4
